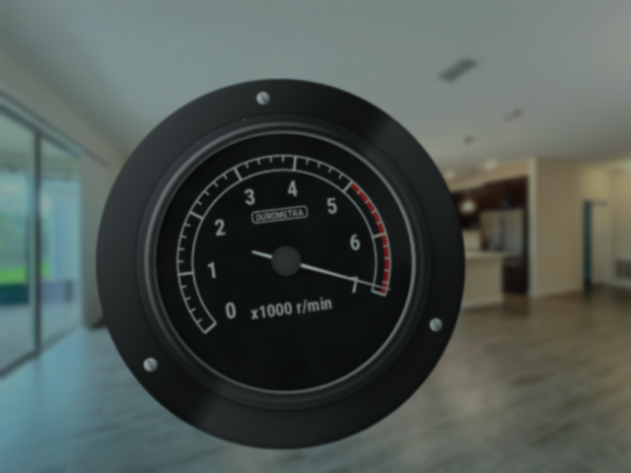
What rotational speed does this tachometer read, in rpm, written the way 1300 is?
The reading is 6900
